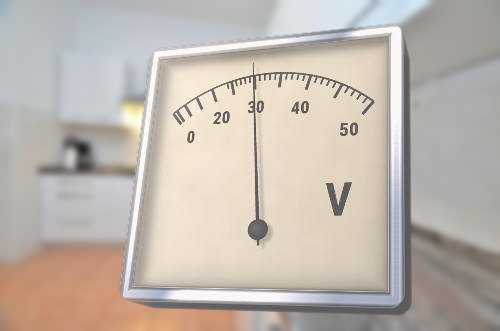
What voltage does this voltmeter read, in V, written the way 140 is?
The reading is 30
